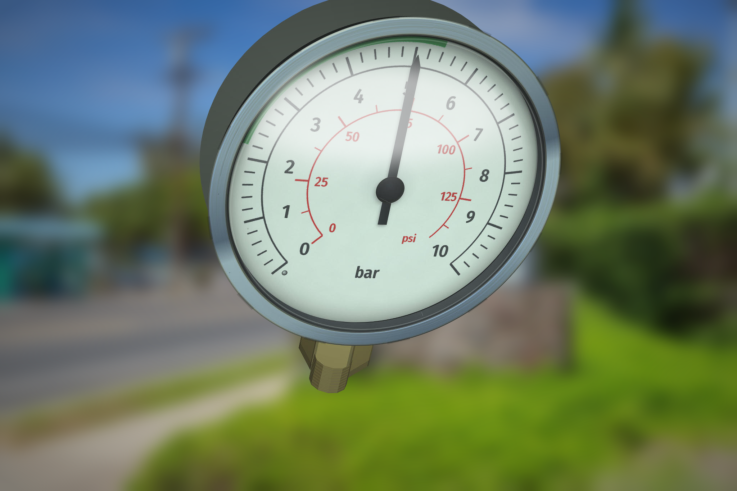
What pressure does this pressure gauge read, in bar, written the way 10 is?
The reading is 5
